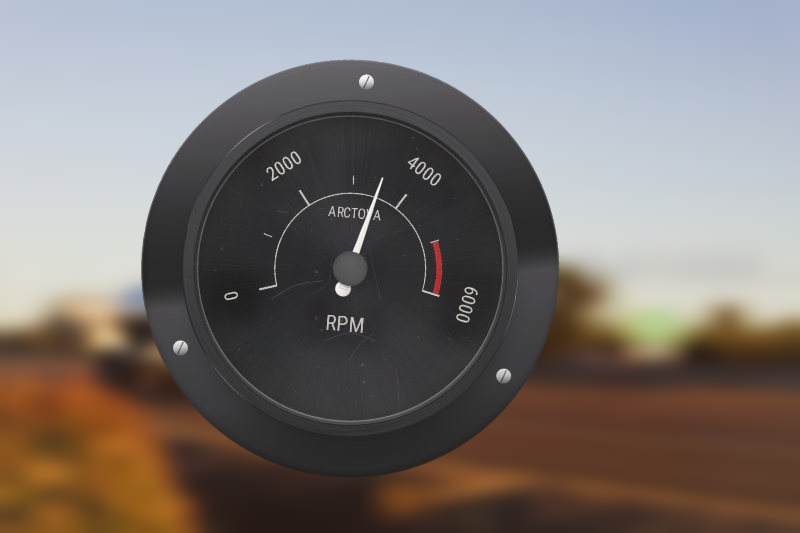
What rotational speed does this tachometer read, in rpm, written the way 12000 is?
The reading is 3500
